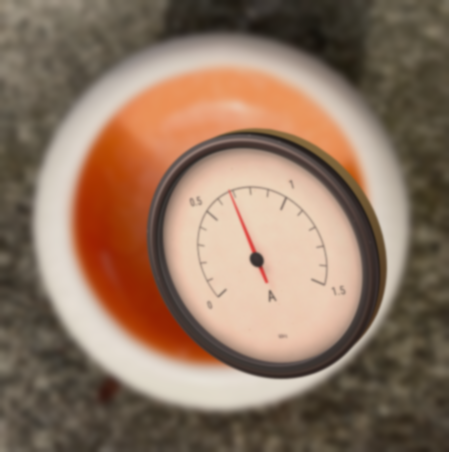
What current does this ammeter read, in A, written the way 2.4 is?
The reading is 0.7
